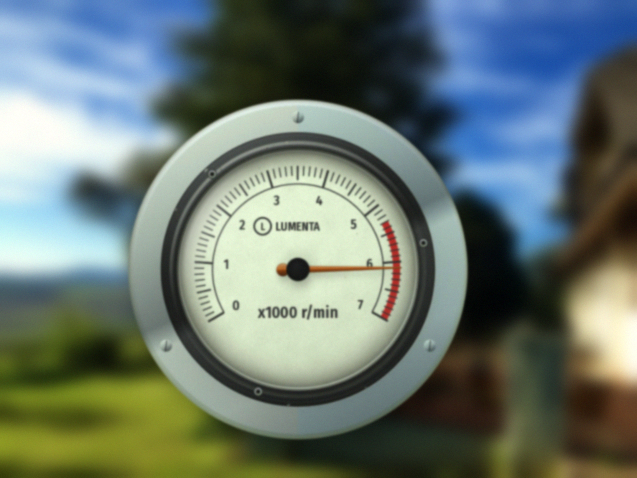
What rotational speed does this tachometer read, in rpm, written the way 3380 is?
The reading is 6100
